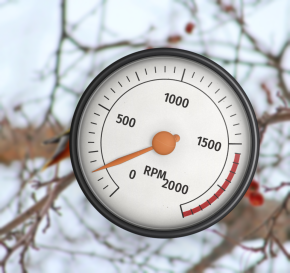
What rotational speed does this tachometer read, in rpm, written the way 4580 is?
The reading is 150
